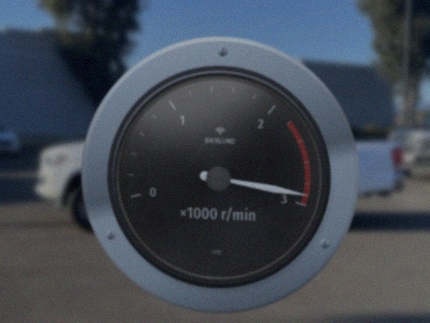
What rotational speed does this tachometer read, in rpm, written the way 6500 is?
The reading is 2900
